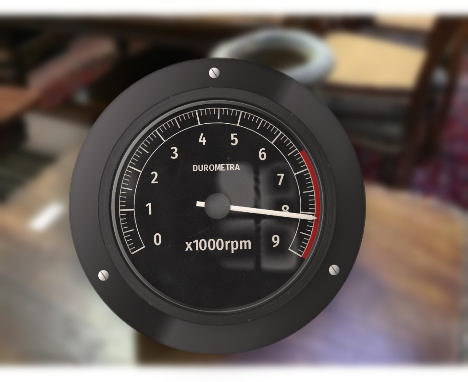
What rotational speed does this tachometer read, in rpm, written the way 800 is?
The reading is 8100
